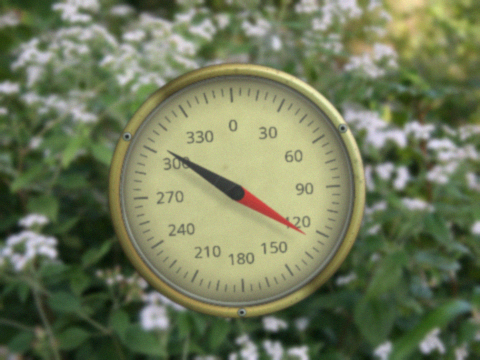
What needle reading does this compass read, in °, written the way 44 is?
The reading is 125
